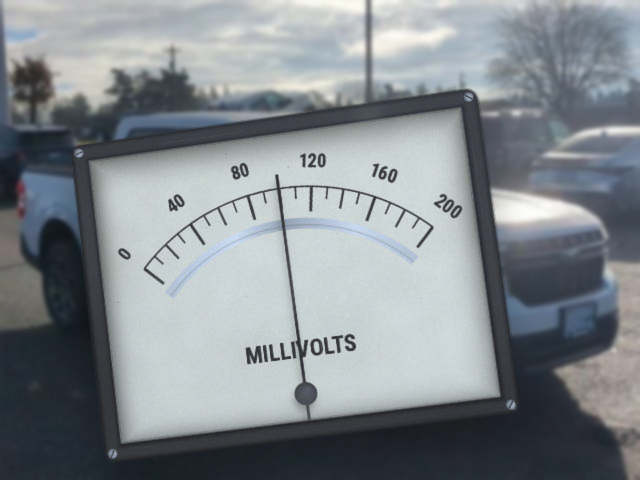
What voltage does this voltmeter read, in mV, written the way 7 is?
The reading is 100
